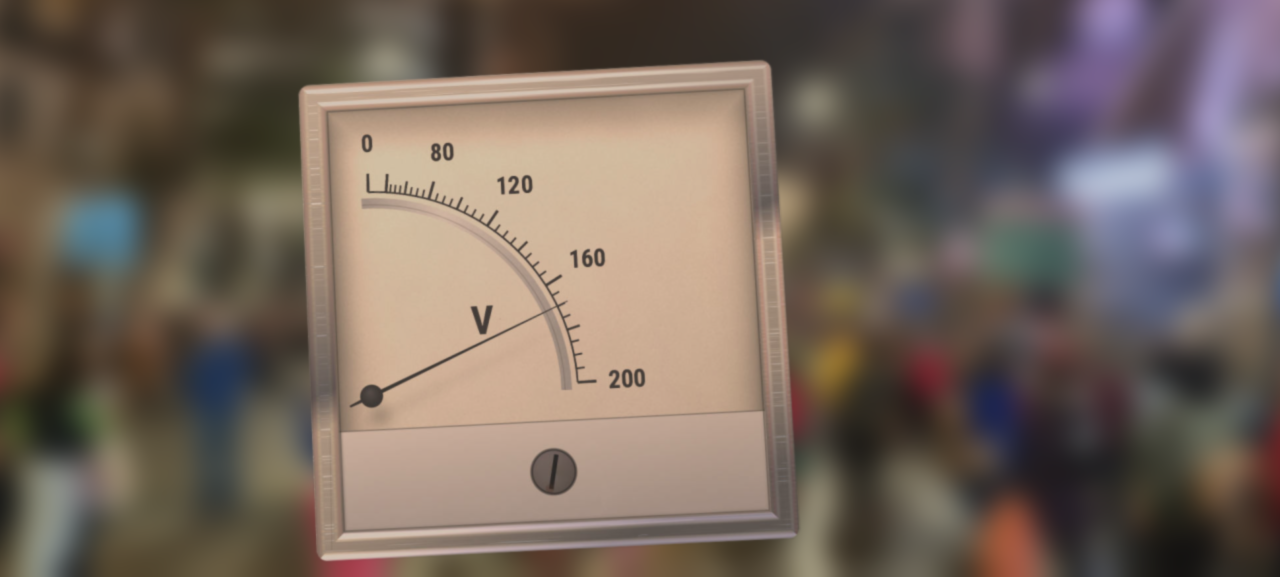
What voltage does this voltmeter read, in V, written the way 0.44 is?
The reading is 170
